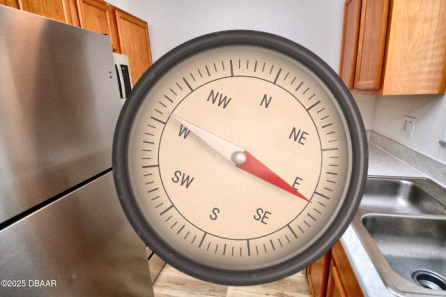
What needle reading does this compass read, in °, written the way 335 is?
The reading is 97.5
